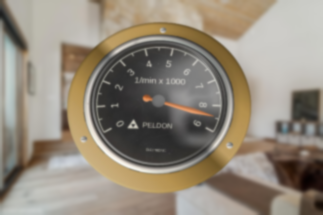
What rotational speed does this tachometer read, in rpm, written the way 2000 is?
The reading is 8500
